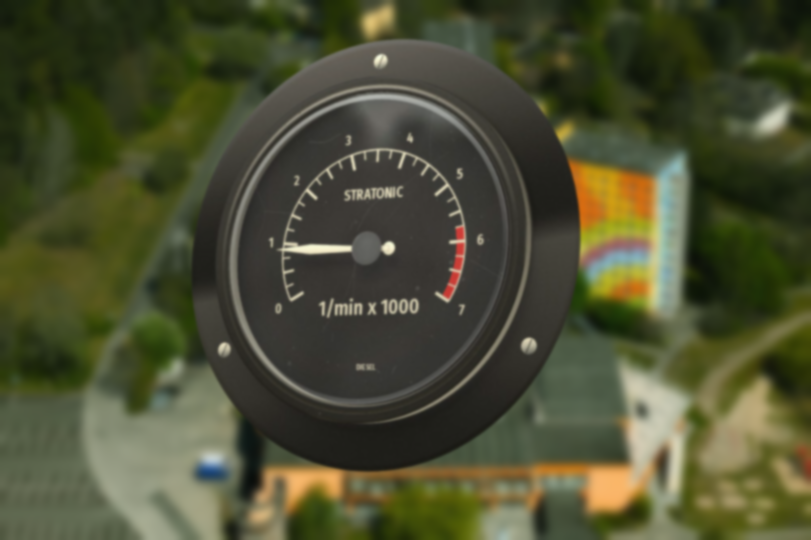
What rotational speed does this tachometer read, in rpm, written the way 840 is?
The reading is 875
